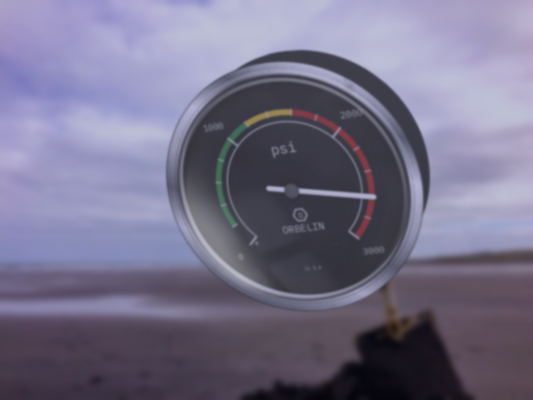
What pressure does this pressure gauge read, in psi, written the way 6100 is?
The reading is 2600
